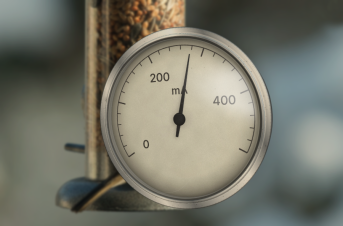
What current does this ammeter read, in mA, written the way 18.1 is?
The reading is 280
